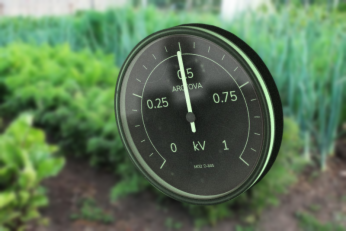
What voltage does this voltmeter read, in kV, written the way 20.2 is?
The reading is 0.5
